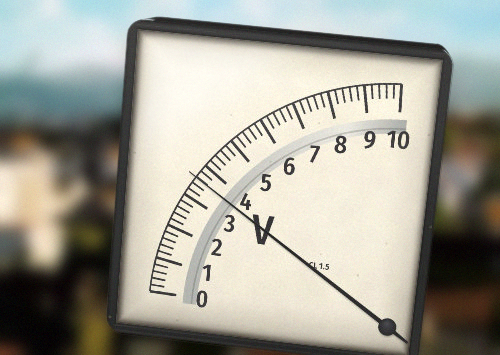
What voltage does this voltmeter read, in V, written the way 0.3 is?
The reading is 3.6
